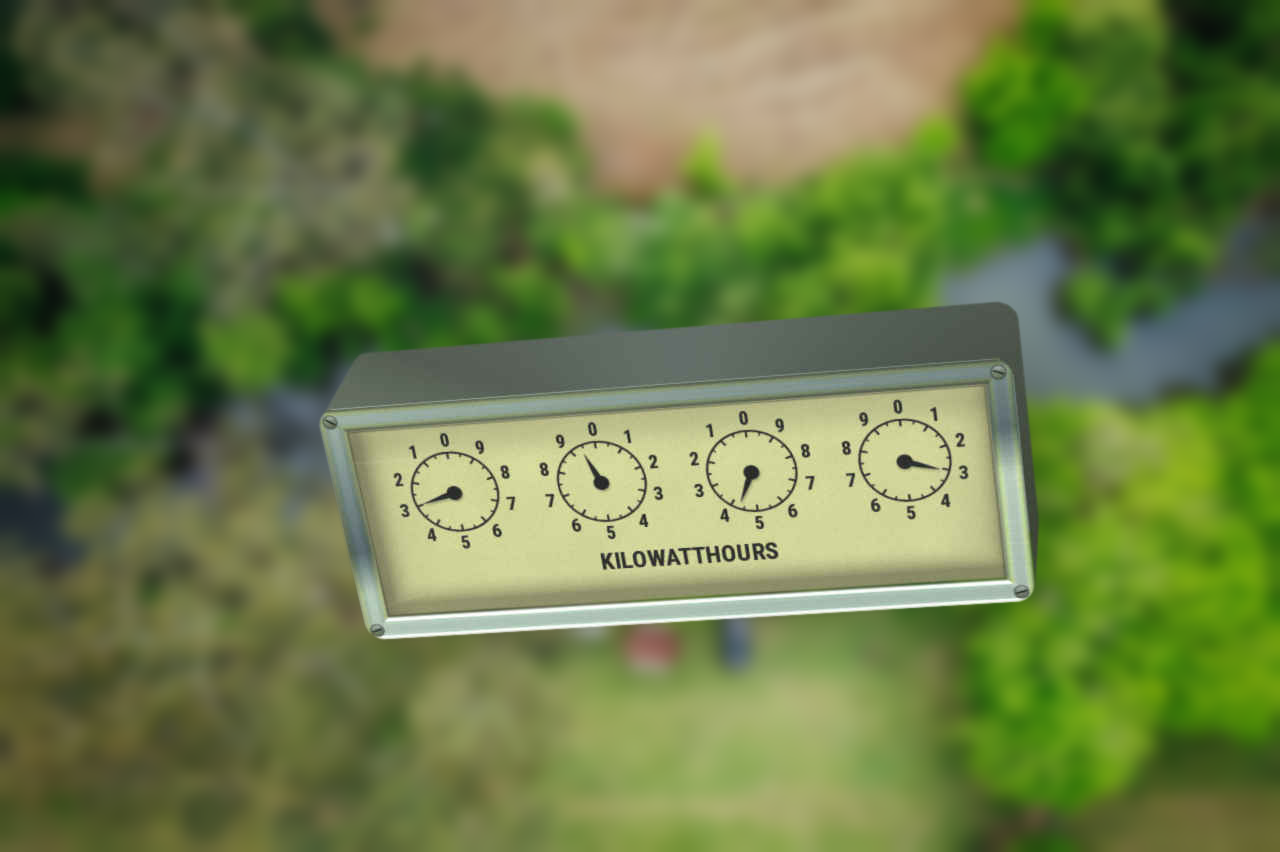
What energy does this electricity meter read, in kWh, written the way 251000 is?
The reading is 2943
